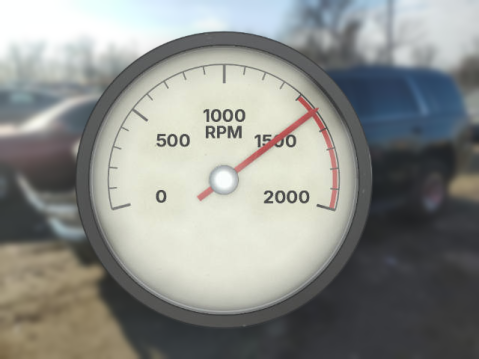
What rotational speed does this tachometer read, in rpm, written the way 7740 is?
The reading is 1500
